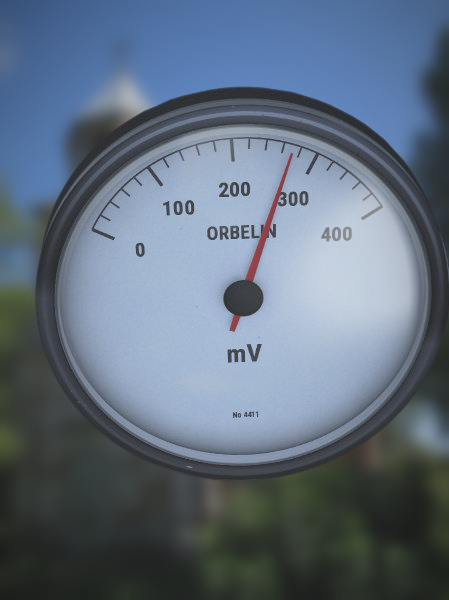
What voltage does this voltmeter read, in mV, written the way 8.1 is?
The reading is 270
